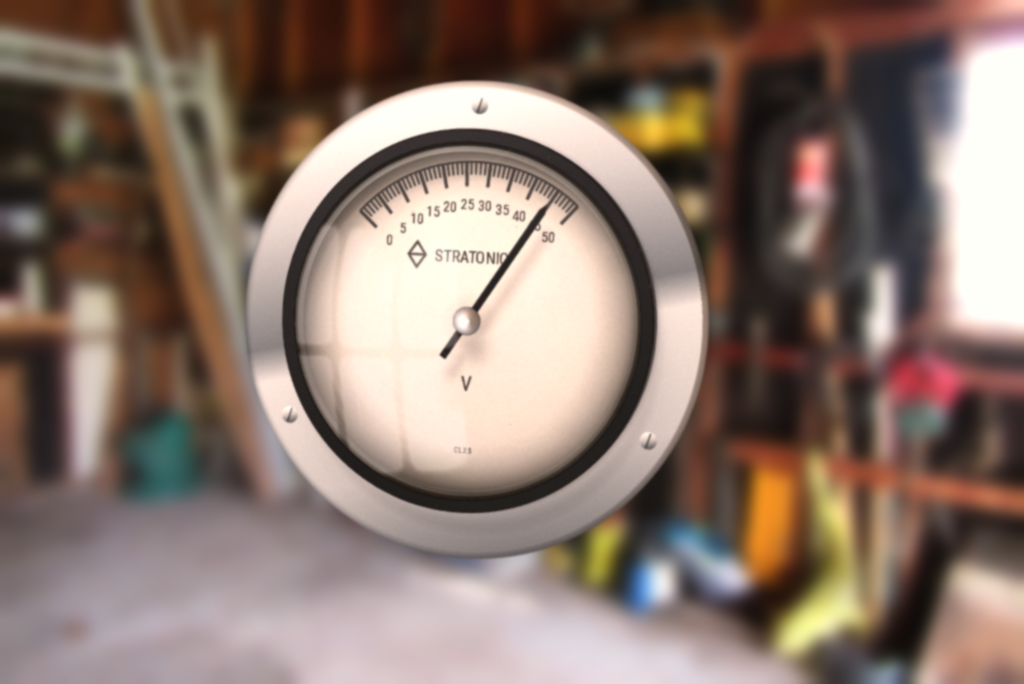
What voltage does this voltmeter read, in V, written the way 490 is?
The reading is 45
